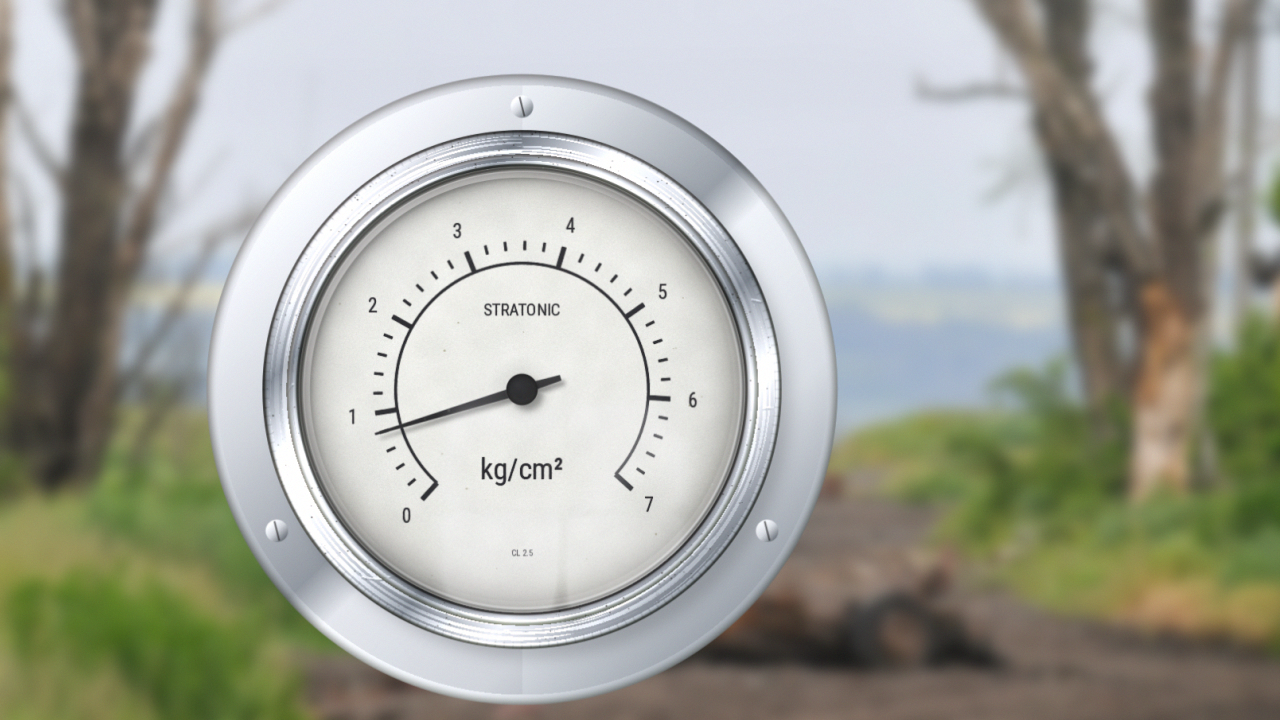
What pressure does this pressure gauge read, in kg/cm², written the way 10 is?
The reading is 0.8
